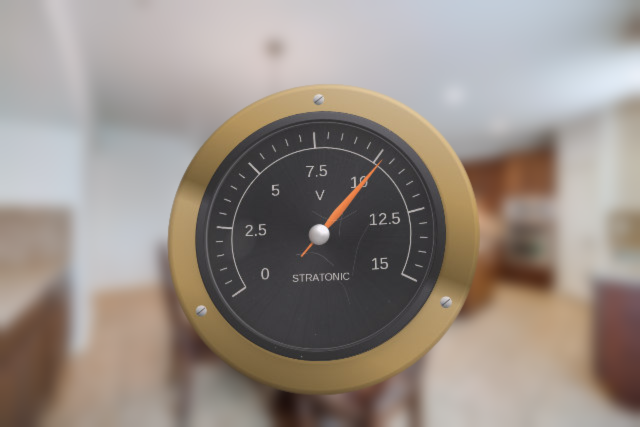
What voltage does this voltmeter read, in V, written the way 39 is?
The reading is 10.25
